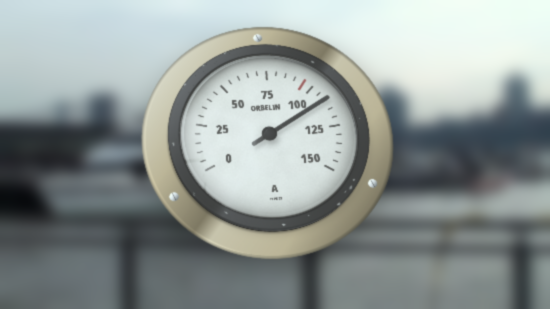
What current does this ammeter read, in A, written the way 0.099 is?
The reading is 110
